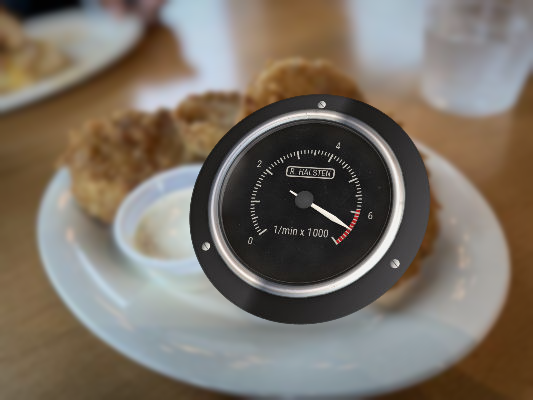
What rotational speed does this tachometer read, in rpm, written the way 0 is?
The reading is 6500
